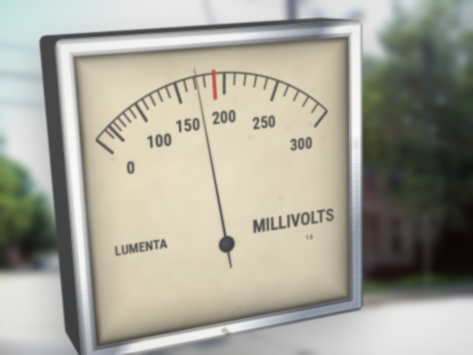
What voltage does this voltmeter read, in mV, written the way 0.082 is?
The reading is 170
